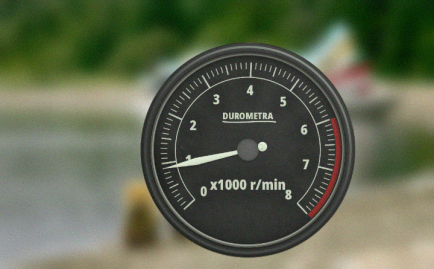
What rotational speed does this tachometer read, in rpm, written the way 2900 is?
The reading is 900
